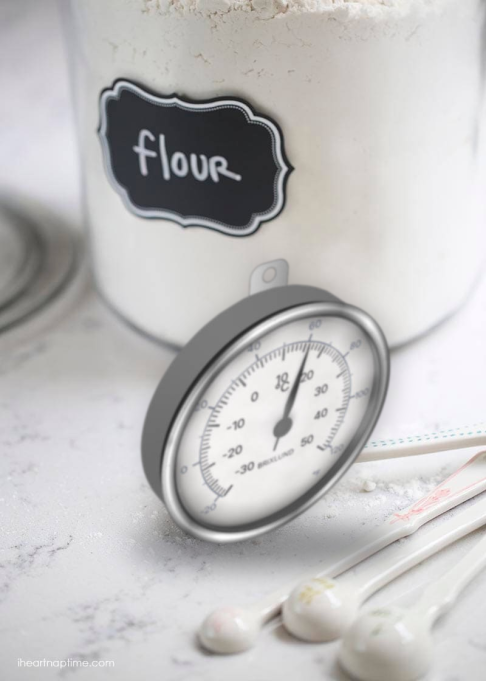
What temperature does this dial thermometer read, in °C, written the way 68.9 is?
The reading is 15
